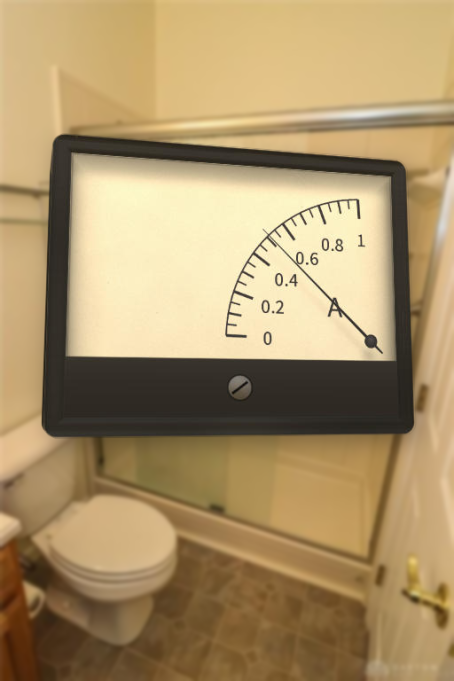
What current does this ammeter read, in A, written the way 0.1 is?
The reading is 0.5
